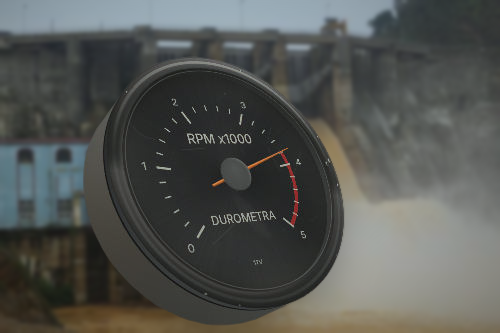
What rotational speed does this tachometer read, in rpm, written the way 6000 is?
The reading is 3800
